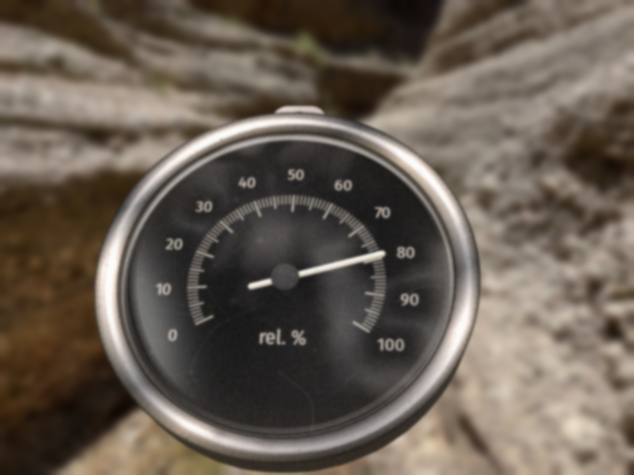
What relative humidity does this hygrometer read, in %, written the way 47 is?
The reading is 80
